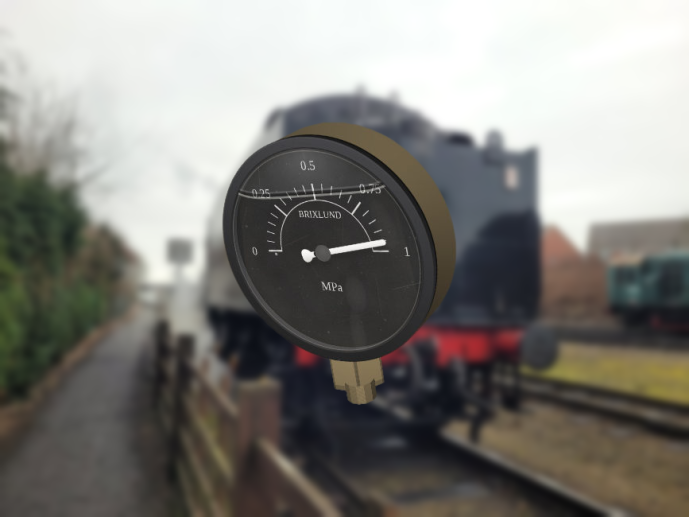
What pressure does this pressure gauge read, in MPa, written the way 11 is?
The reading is 0.95
